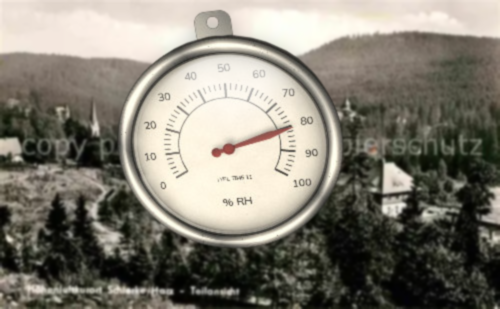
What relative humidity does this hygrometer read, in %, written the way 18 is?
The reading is 80
